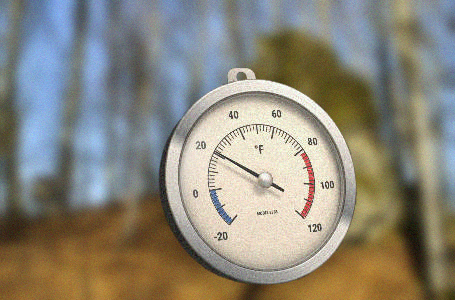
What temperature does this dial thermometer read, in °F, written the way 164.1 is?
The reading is 20
